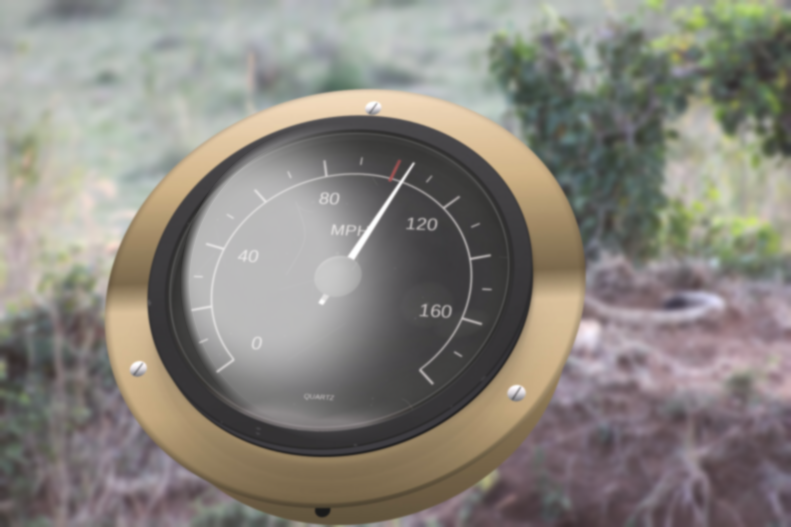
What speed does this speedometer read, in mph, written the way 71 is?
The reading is 105
